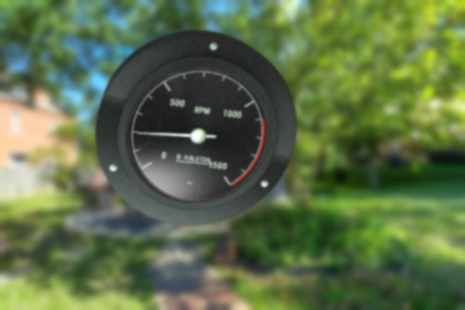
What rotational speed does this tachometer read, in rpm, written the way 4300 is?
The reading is 200
